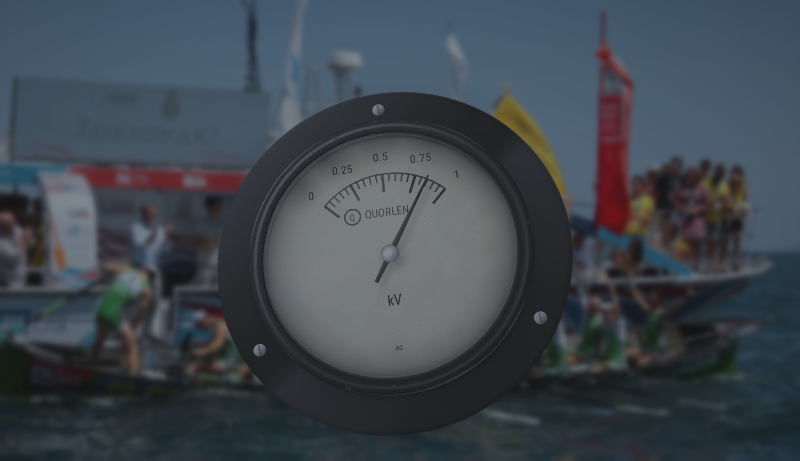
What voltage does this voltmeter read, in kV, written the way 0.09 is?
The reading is 0.85
